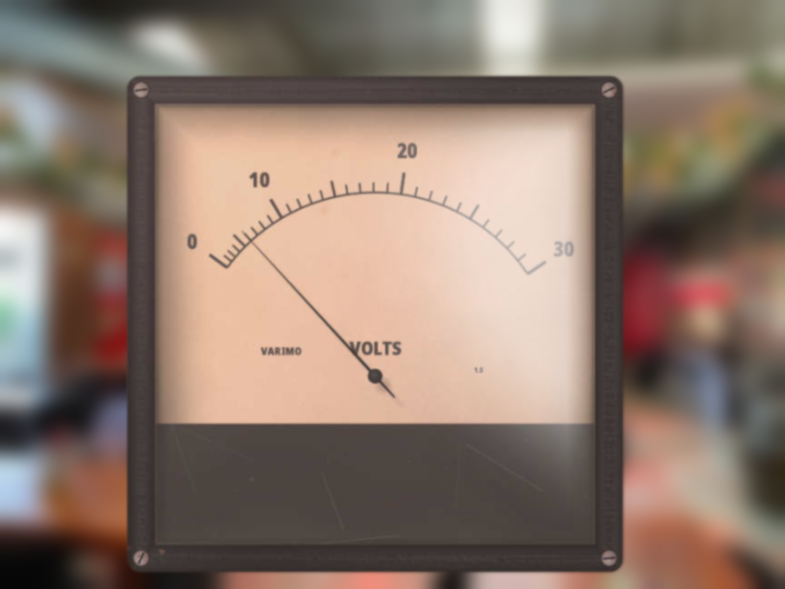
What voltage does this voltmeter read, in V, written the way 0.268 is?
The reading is 6
